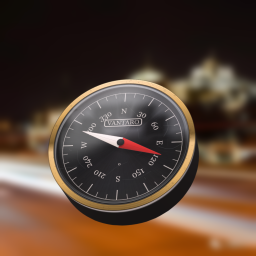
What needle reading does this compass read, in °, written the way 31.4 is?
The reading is 110
